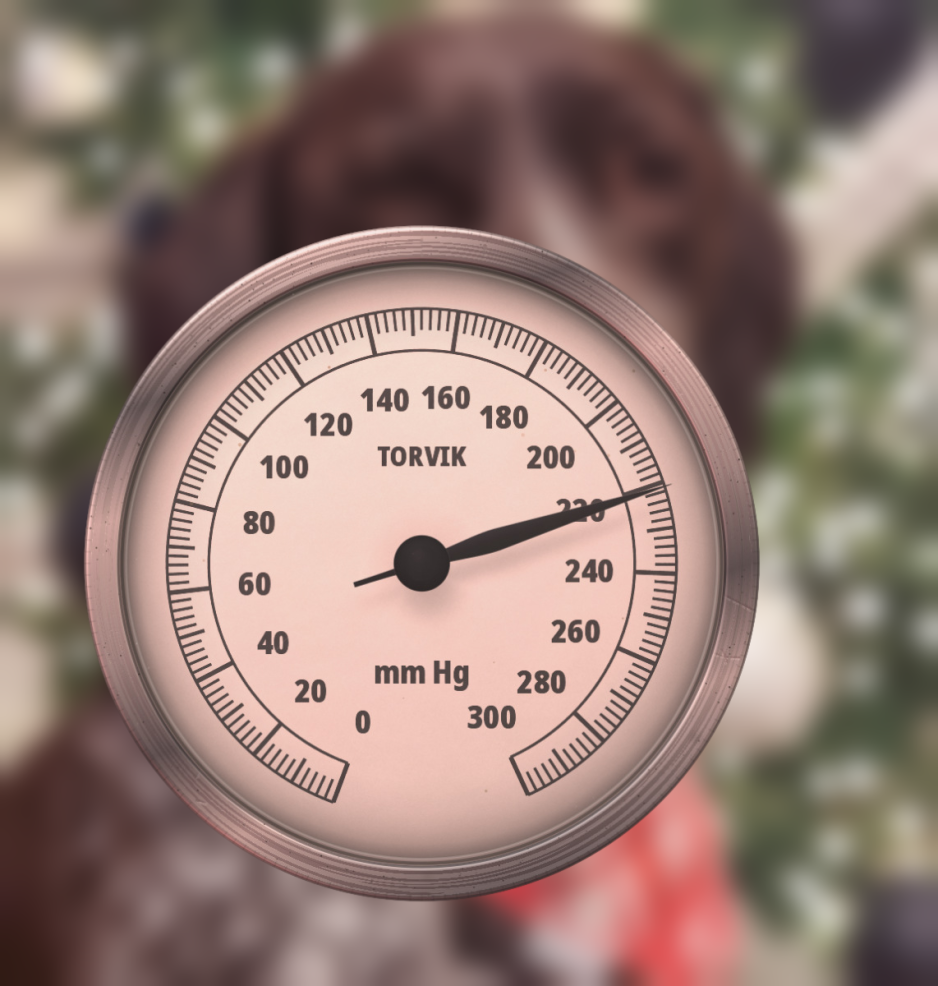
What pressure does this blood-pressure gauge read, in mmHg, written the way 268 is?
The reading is 221
